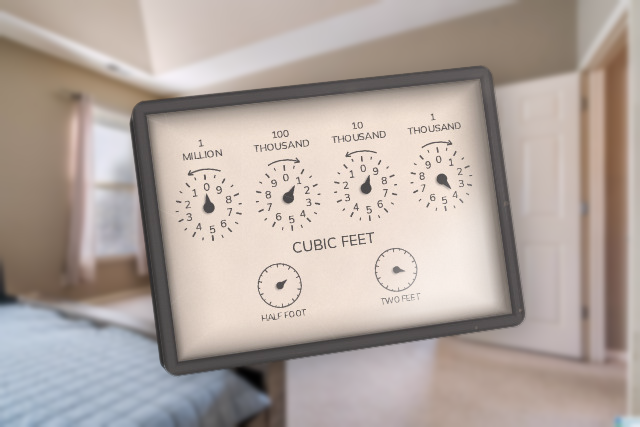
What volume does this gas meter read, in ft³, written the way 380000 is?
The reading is 9400
